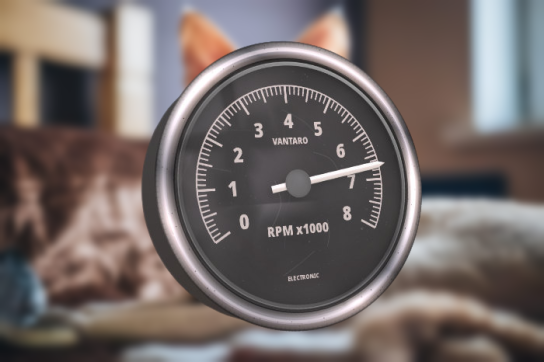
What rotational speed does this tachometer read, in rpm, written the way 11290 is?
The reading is 6700
